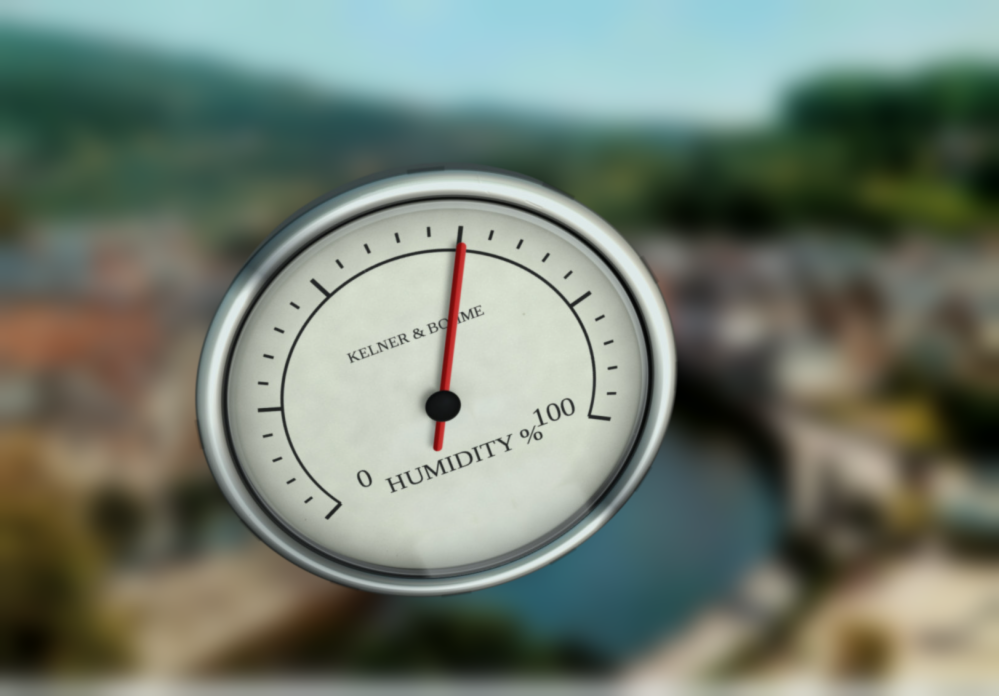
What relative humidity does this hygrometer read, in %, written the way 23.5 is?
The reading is 60
